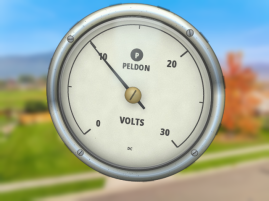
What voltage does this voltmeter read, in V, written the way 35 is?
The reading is 10
